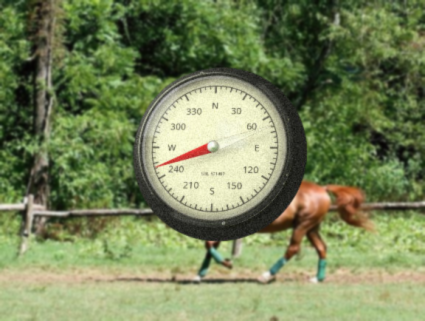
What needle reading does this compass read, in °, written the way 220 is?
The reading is 250
